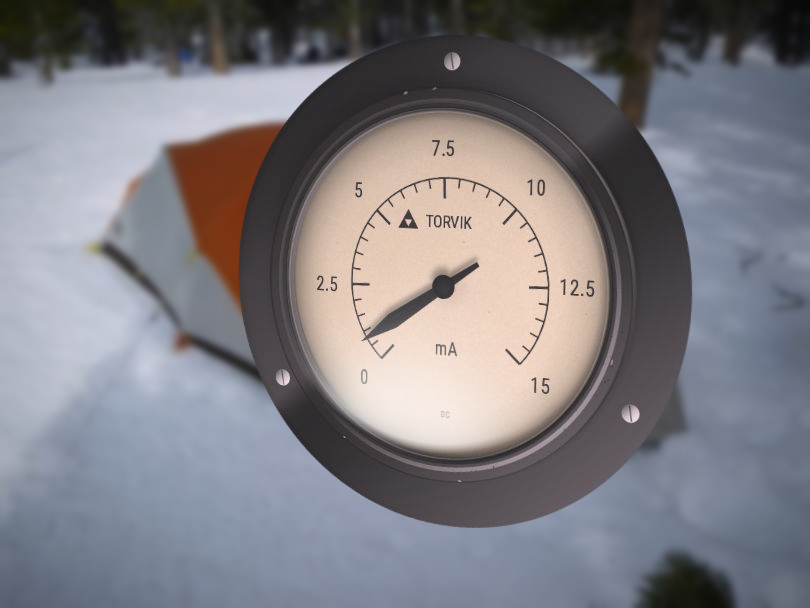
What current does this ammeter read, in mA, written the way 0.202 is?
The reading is 0.75
